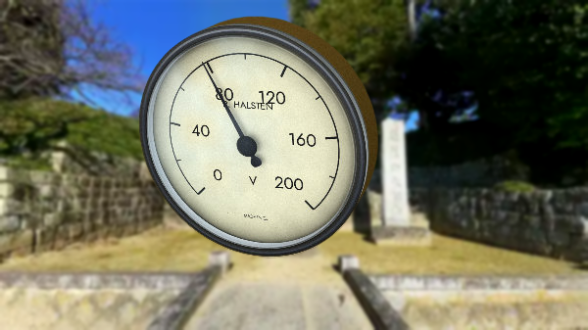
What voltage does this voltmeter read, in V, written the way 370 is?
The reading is 80
